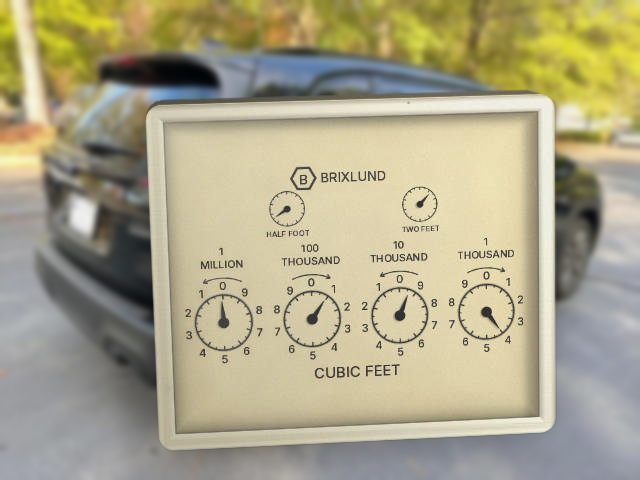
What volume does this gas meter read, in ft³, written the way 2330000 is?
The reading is 9400
